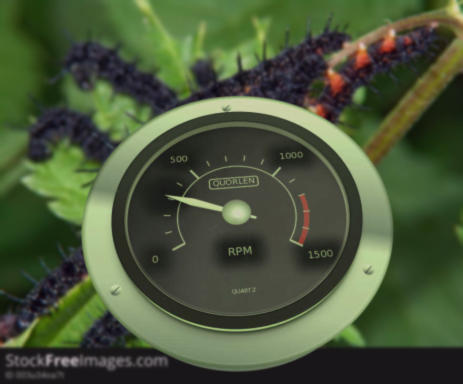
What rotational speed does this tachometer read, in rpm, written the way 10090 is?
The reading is 300
